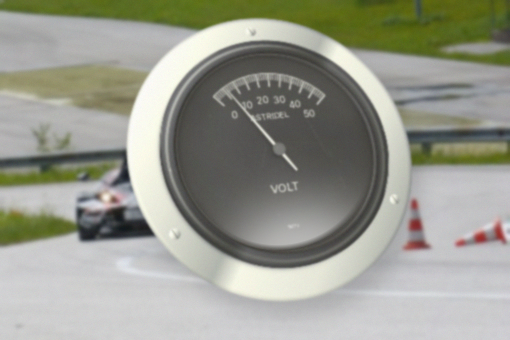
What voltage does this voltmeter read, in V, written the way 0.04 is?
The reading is 5
